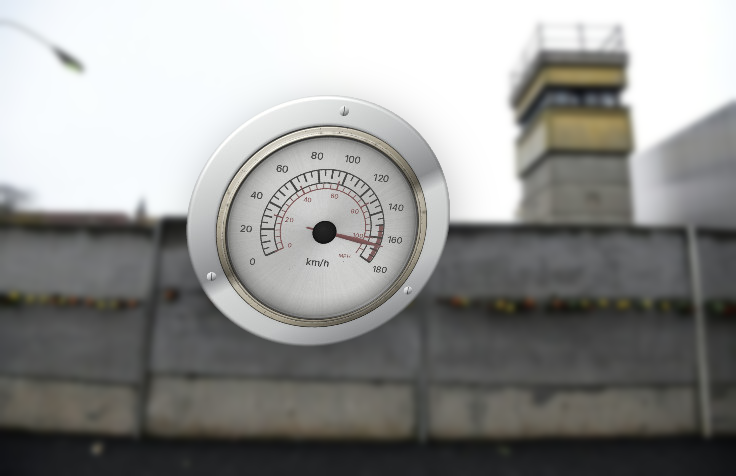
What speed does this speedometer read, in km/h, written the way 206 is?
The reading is 165
